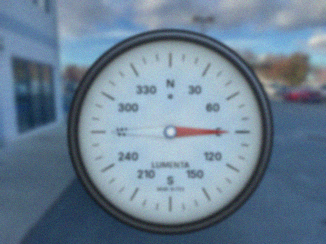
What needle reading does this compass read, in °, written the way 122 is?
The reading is 90
